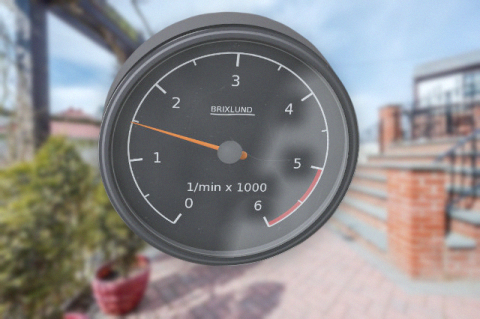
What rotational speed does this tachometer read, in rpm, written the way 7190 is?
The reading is 1500
